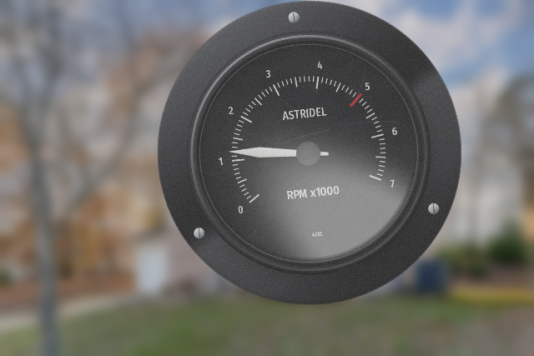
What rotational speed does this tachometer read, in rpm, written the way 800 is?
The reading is 1200
